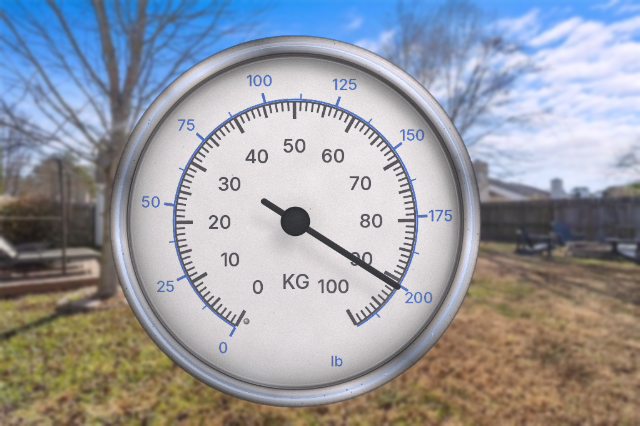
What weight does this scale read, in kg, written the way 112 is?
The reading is 91
